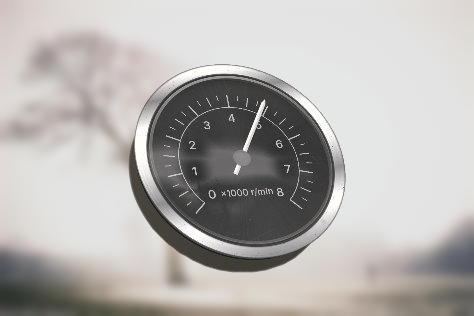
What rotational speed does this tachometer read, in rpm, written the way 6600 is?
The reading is 4875
